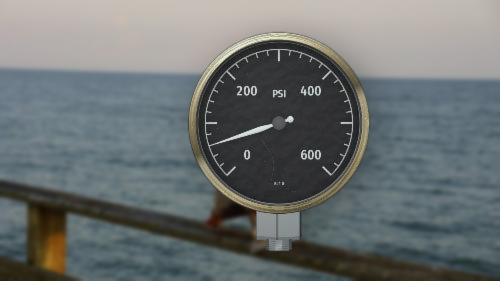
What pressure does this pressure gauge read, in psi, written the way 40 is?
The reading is 60
